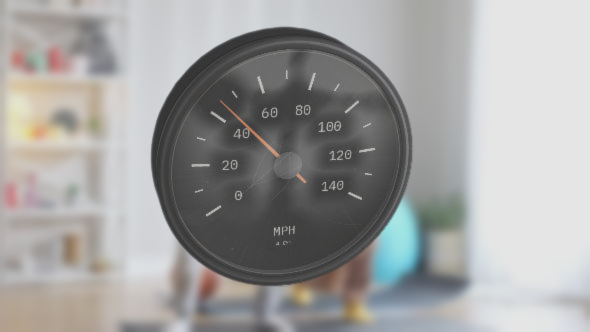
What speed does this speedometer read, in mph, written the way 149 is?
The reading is 45
